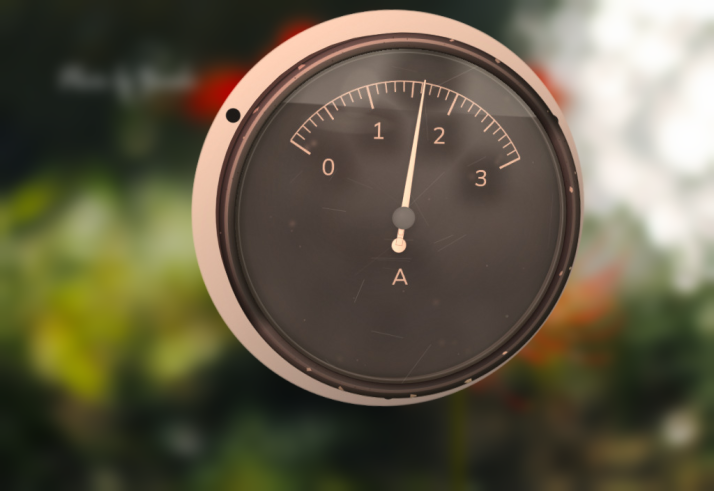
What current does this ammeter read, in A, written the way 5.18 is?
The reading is 1.6
